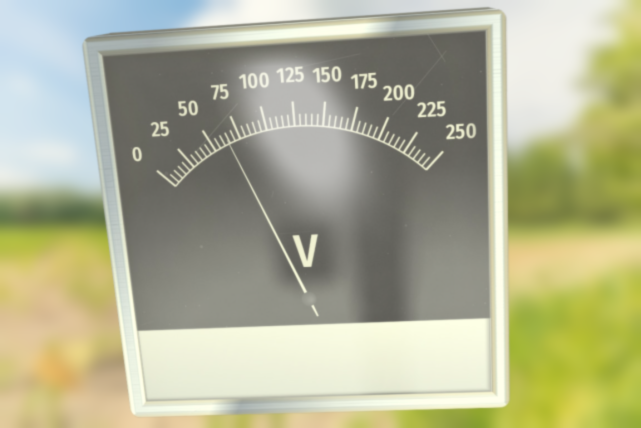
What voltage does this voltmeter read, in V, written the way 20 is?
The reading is 65
